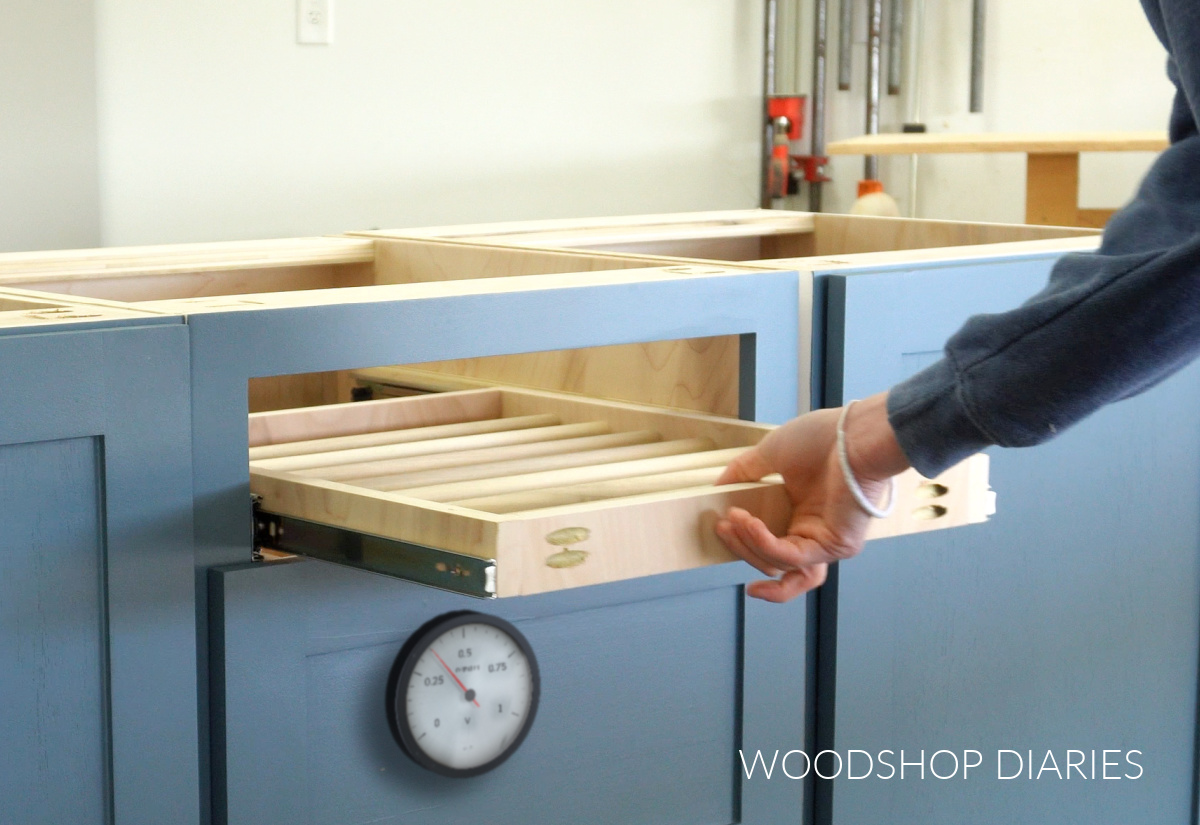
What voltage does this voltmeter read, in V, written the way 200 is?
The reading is 0.35
